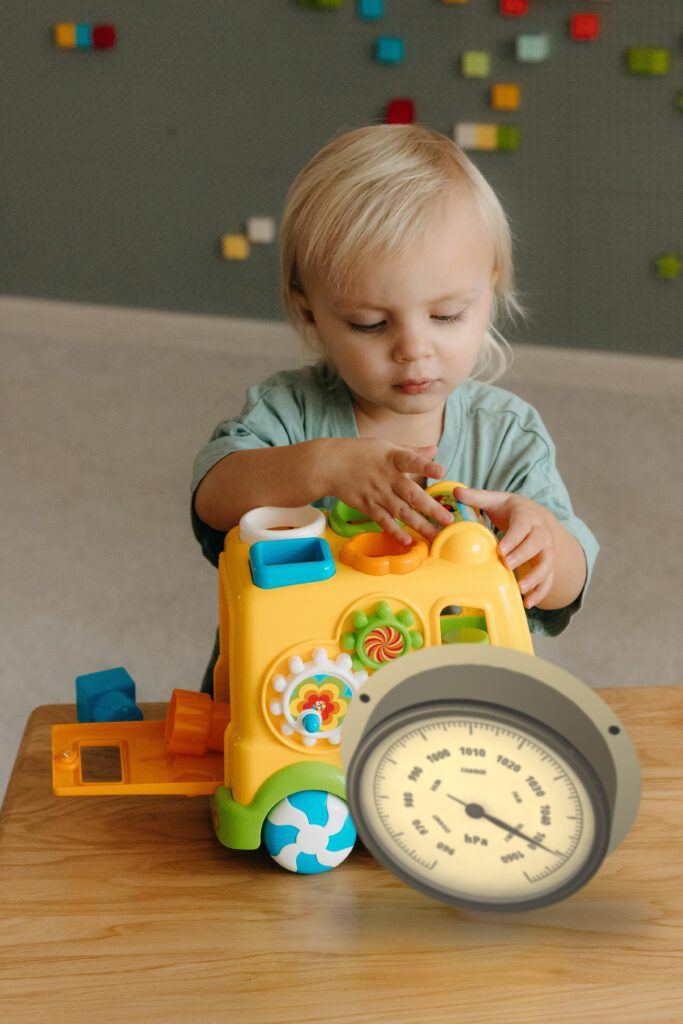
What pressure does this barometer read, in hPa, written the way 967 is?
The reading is 1050
